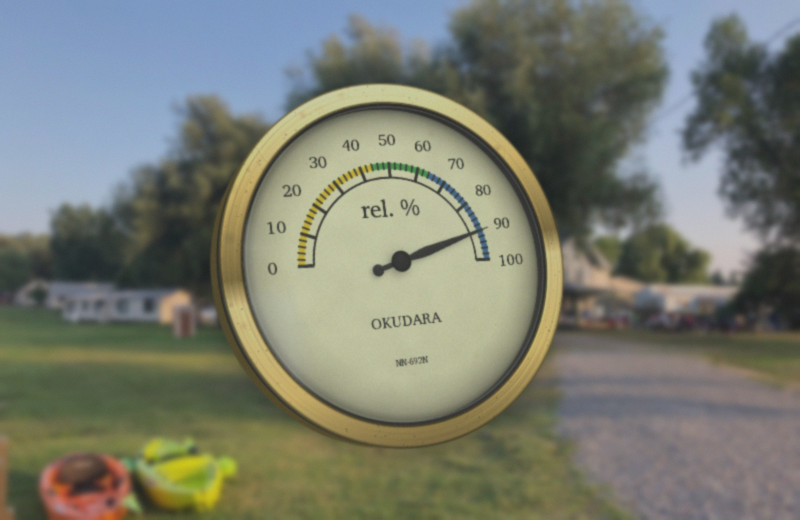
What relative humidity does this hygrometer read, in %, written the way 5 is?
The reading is 90
